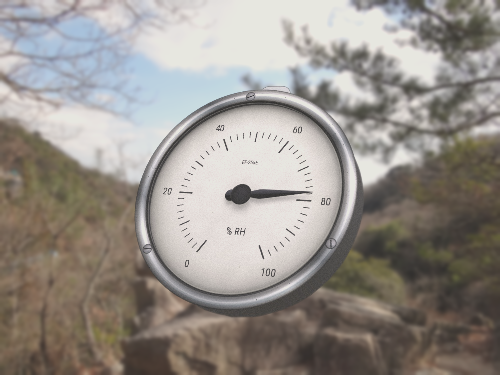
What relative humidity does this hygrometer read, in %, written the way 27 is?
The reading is 78
